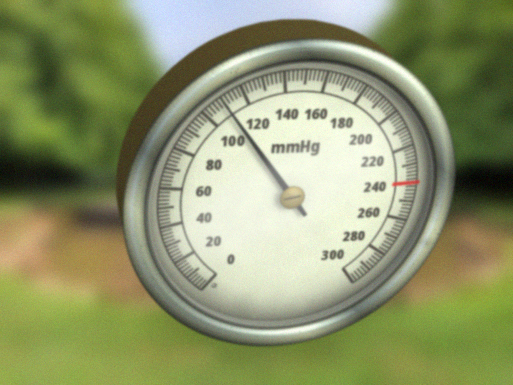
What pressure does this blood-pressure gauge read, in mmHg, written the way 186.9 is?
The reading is 110
